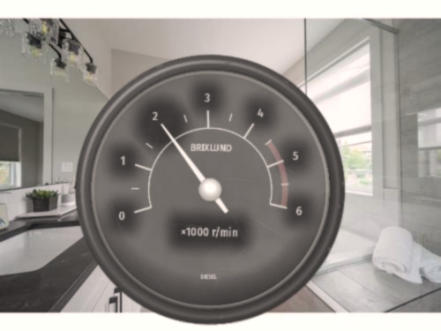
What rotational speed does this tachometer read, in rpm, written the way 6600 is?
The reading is 2000
